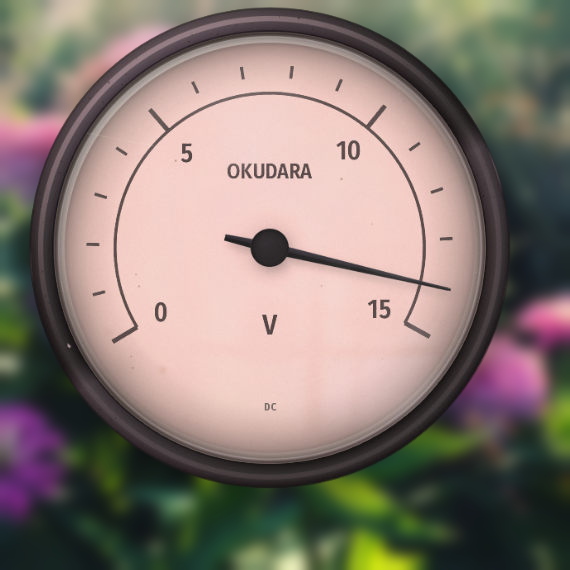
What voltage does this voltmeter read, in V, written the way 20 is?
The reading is 14
